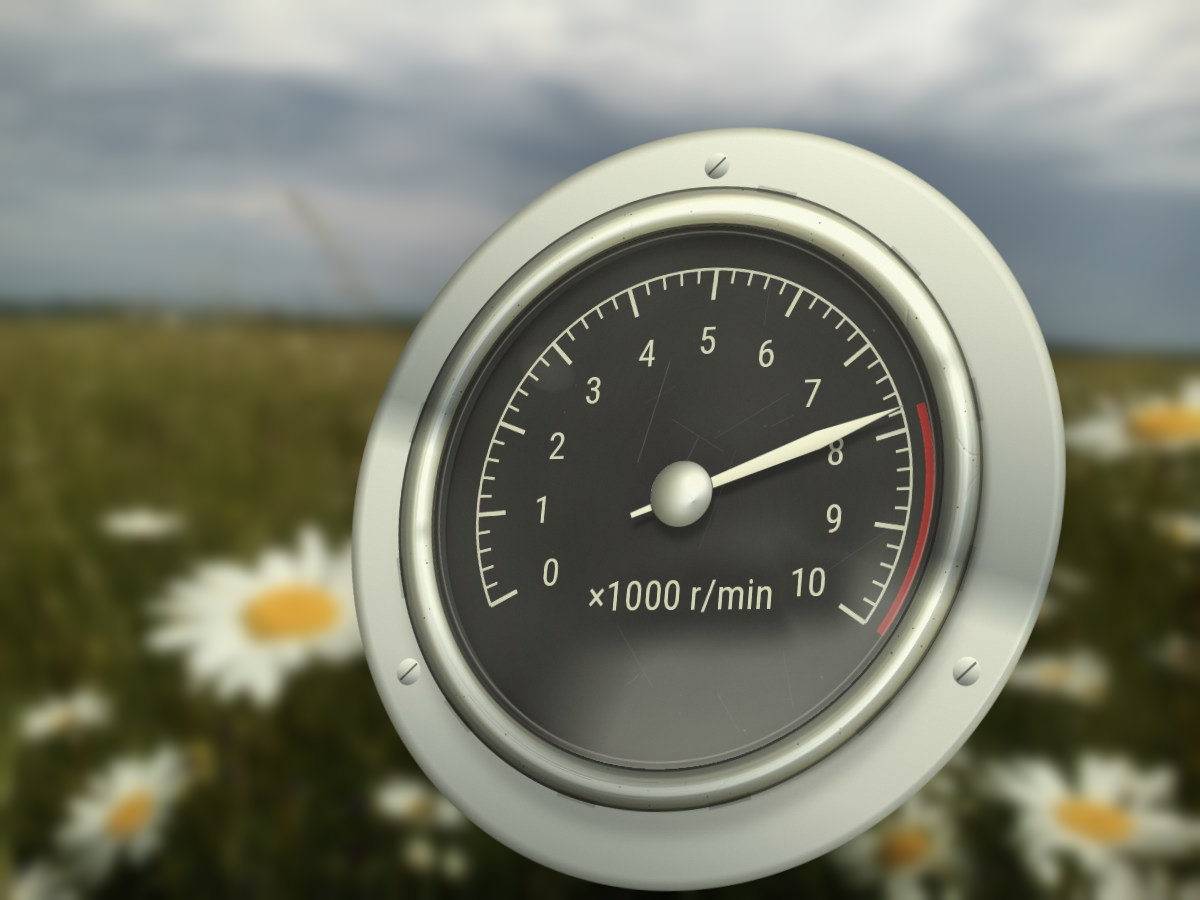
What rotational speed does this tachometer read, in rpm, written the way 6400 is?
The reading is 7800
